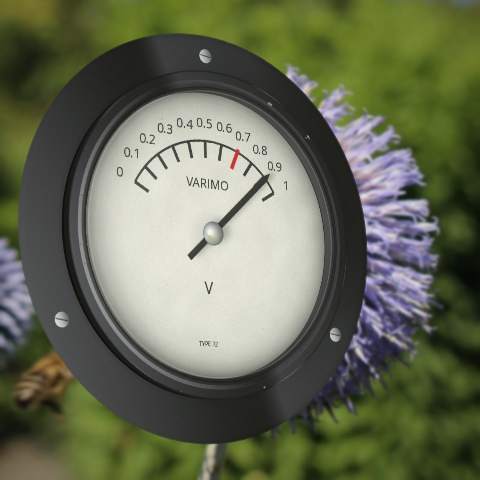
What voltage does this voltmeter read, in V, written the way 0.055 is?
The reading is 0.9
